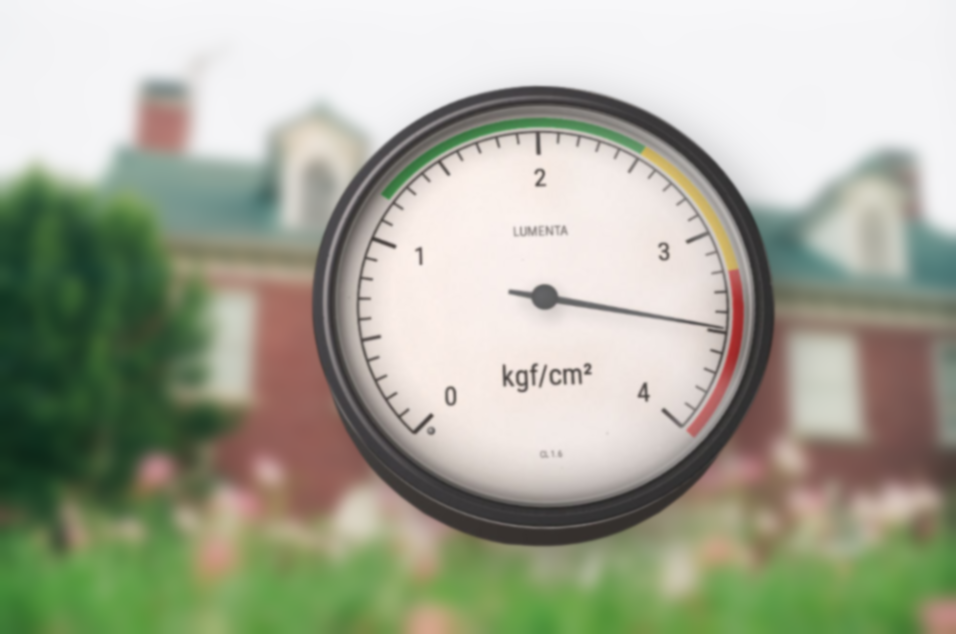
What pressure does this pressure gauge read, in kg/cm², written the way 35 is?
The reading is 3.5
